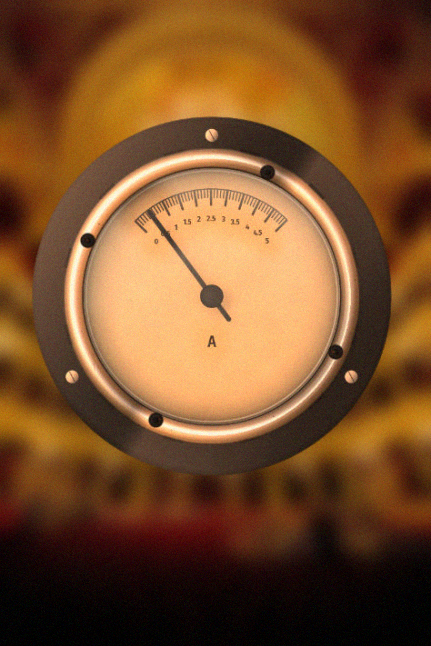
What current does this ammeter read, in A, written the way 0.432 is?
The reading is 0.5
